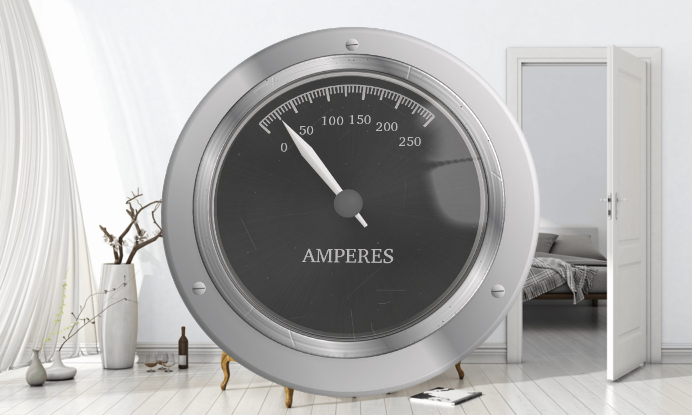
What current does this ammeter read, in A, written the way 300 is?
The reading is 25
